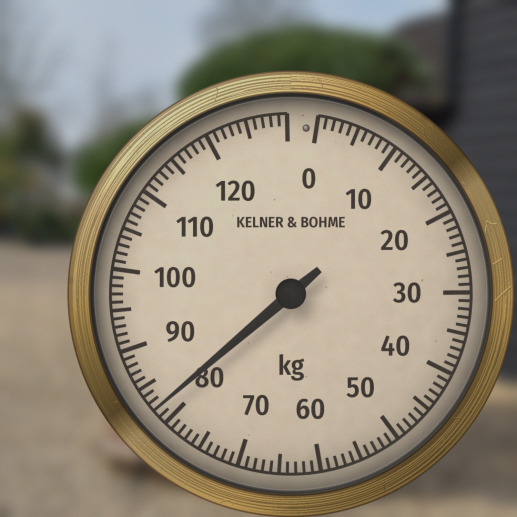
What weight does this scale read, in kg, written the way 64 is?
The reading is 82
